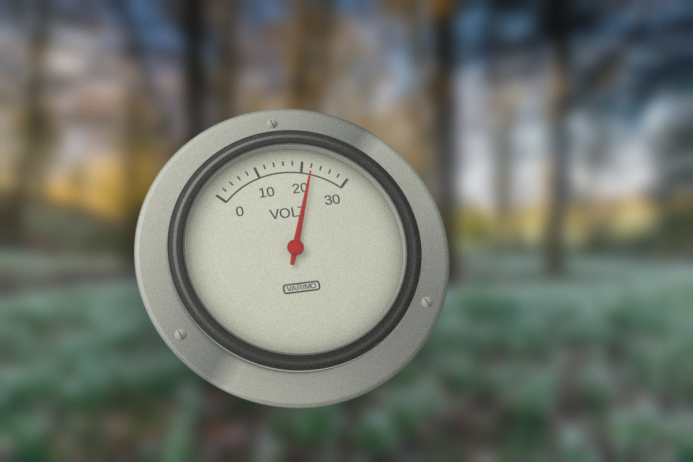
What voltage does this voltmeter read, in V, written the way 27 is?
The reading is 22
